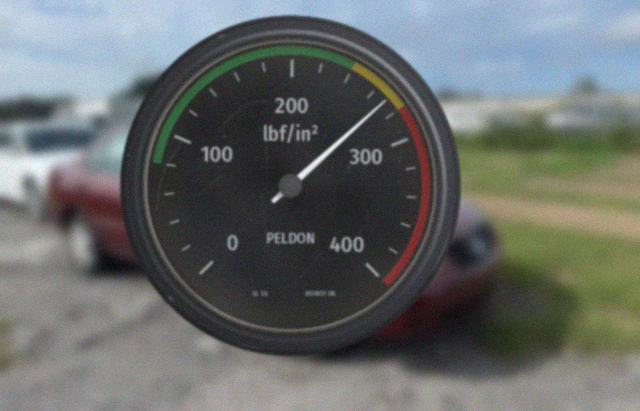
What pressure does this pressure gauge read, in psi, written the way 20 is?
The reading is 270
